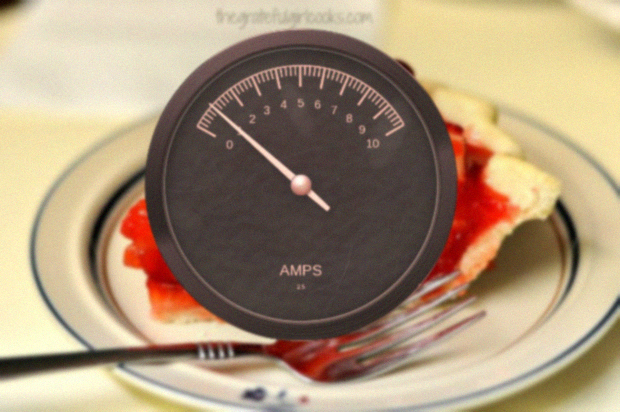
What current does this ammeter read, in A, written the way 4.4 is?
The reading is 1
